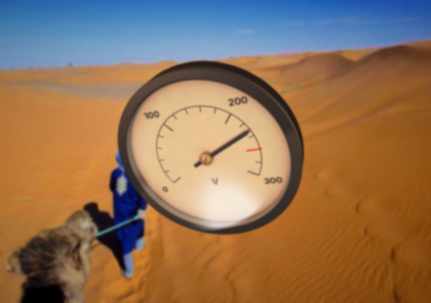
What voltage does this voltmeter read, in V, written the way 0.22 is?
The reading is 230
